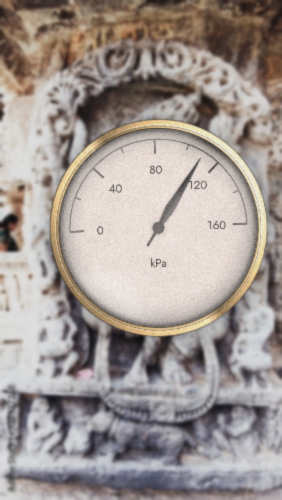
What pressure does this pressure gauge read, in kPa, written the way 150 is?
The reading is 110
